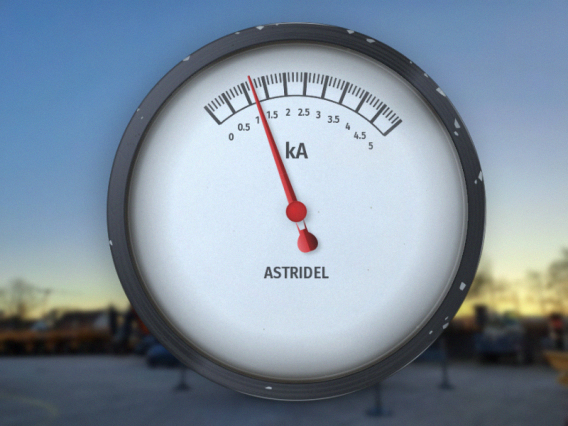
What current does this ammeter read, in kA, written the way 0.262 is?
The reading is 1.2
